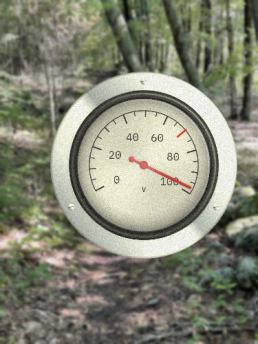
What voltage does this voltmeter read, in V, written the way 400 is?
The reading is 97.5
